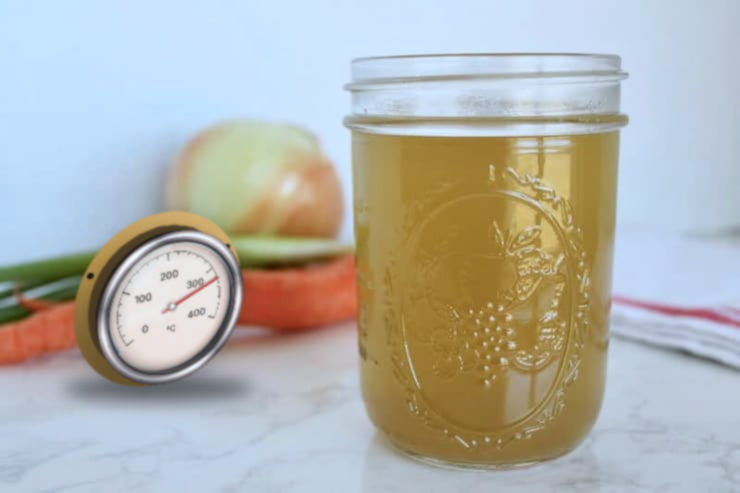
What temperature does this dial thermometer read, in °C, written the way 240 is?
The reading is 320
